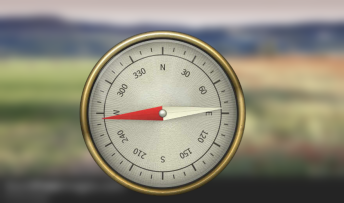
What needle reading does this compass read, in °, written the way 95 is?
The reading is 265
